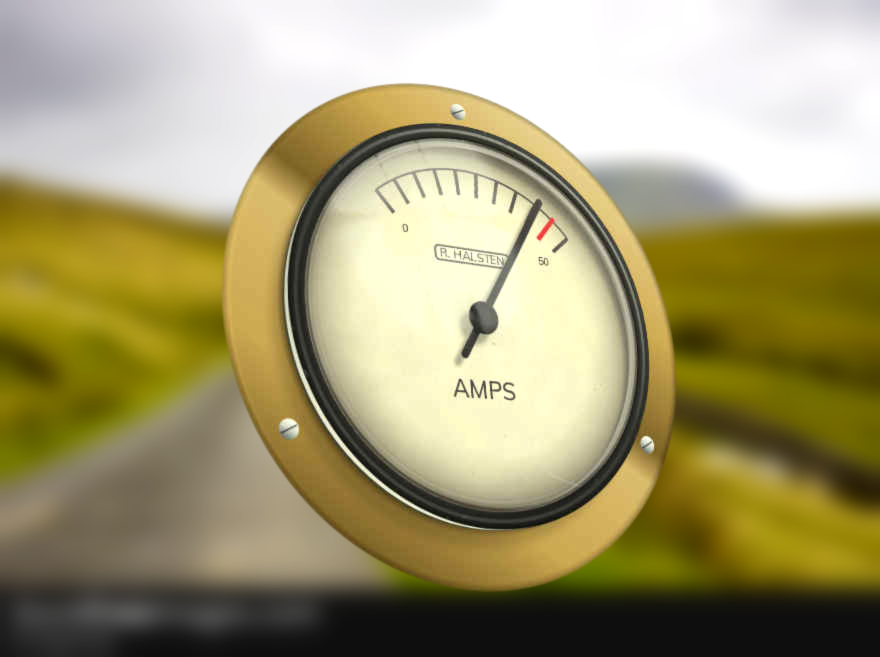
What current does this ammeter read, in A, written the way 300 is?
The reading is 40
